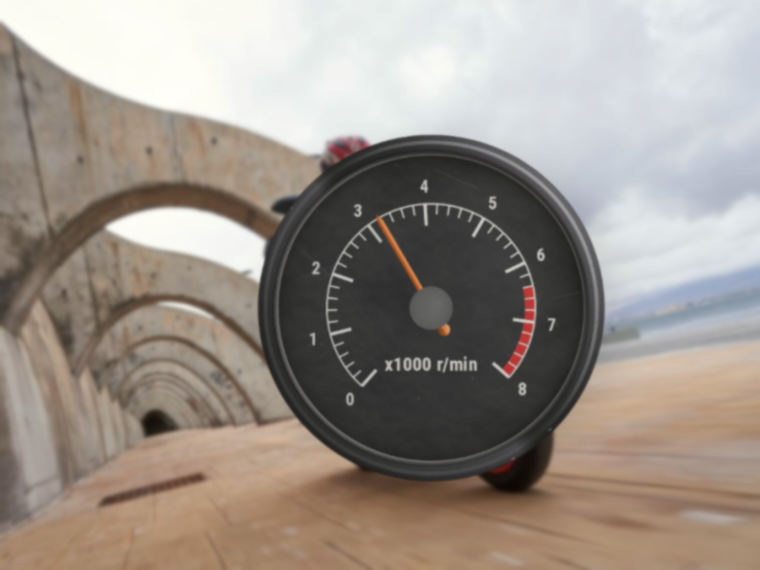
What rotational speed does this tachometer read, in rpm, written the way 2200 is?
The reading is 3200
